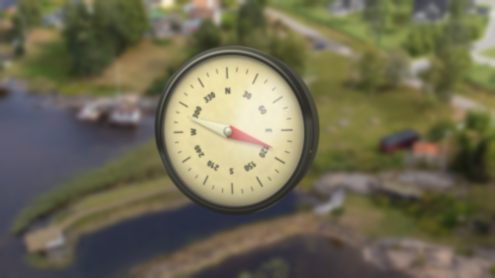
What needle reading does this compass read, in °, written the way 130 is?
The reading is 110
